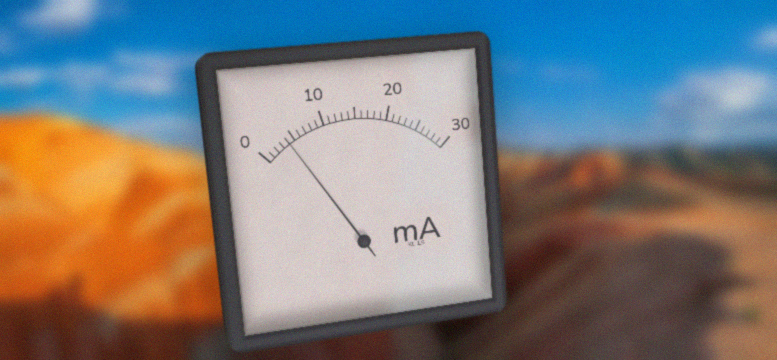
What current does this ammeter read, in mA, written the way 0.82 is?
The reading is 4
